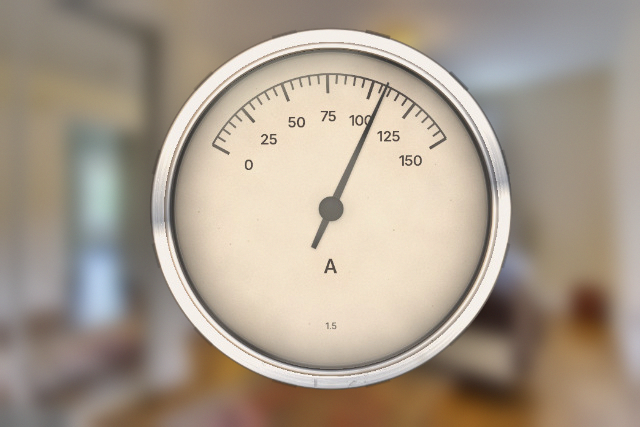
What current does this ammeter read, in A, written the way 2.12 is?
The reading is 107.5
